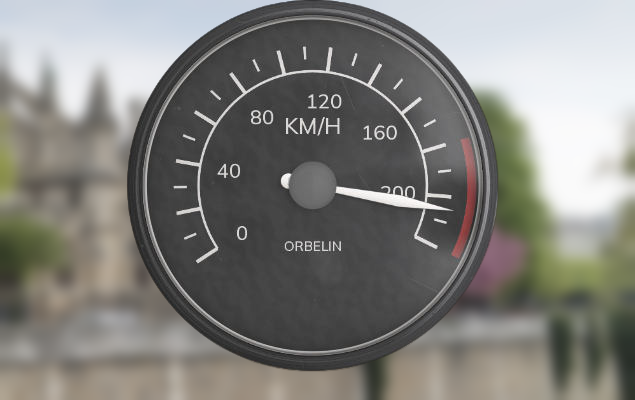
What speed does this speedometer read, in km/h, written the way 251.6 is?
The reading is 205
